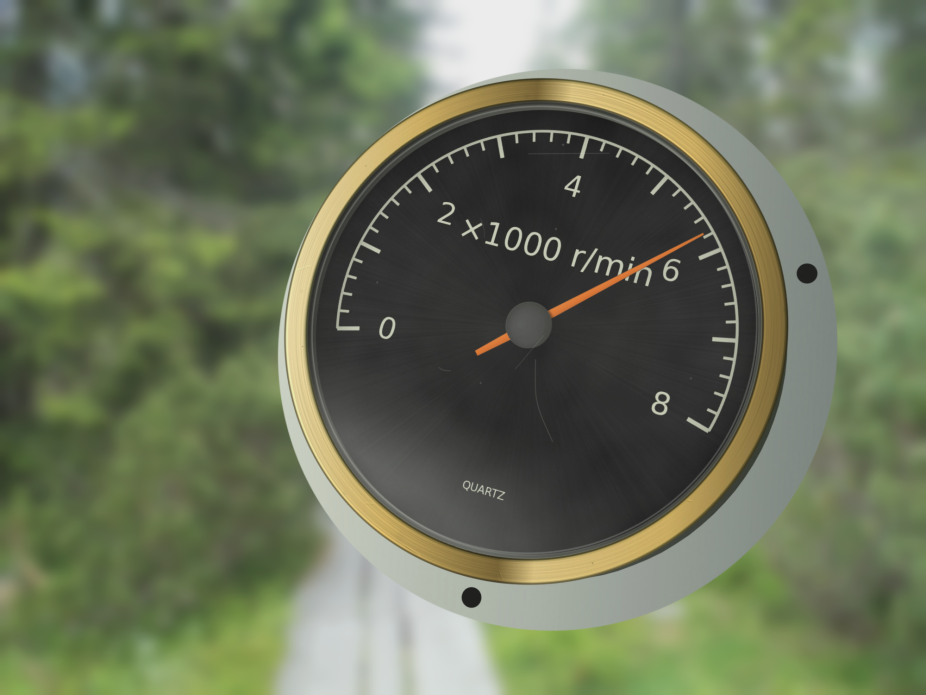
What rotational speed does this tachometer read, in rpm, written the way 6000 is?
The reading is 5800
